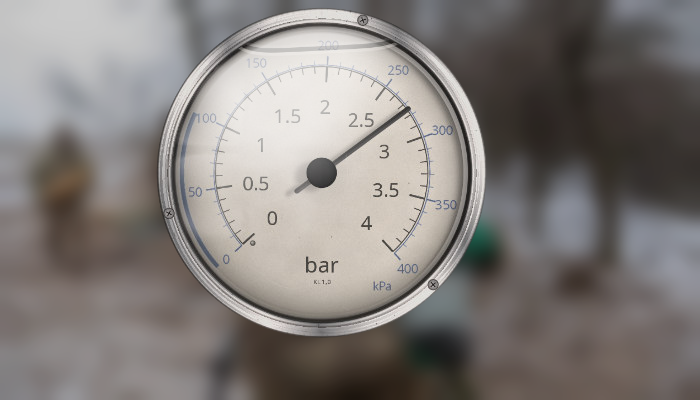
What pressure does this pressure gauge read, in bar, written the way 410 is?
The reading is 2.75
